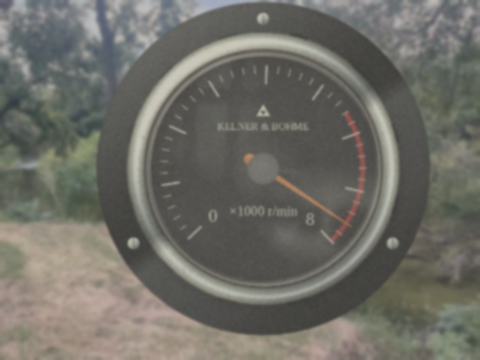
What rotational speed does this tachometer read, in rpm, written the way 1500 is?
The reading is 7600
